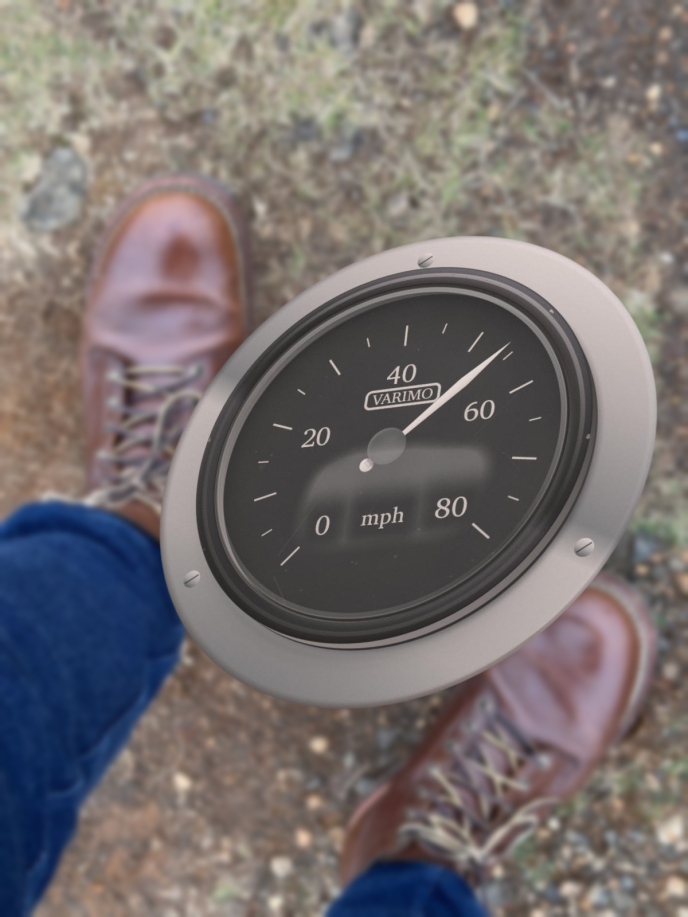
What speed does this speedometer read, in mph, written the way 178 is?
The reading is 55
